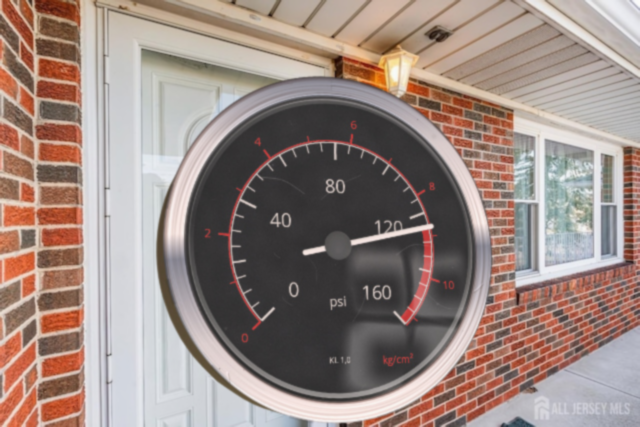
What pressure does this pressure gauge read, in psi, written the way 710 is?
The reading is 125
